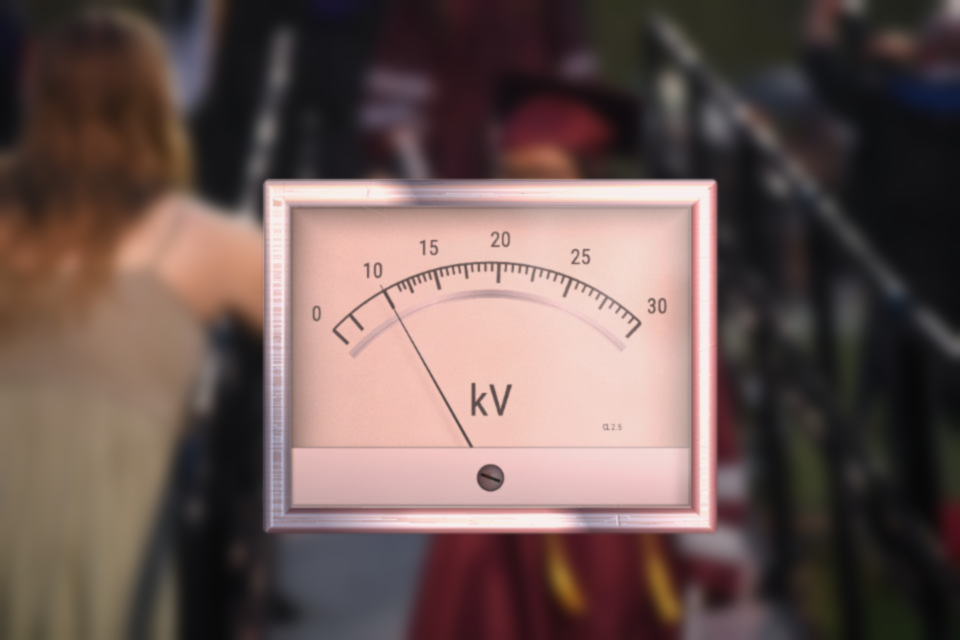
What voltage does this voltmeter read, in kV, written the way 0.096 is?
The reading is 10
